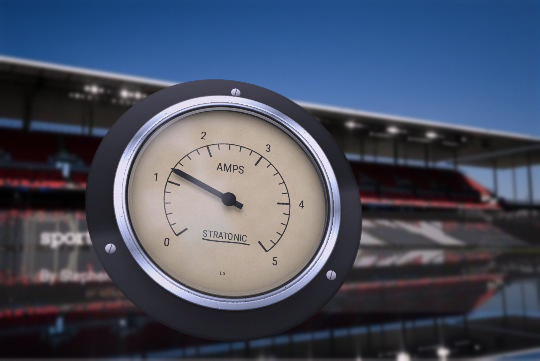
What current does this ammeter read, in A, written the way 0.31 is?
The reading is 1.2
